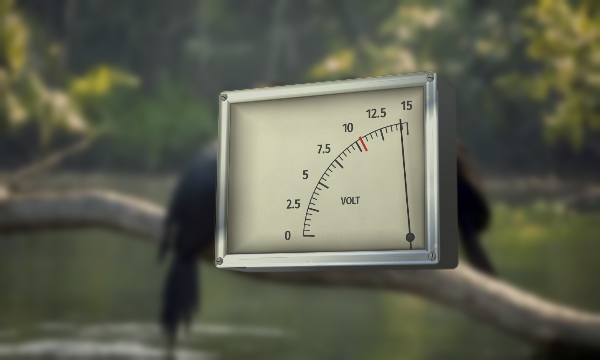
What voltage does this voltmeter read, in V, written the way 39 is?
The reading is 14.5
